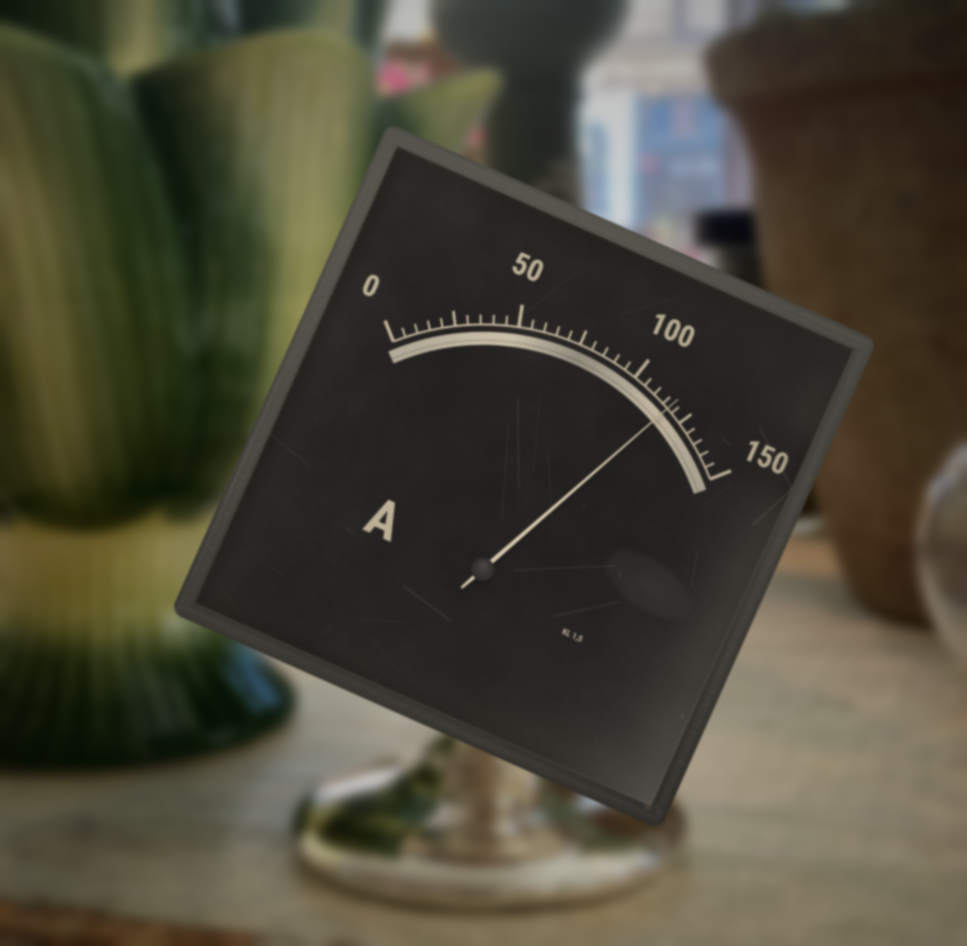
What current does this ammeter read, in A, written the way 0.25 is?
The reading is 117.5
